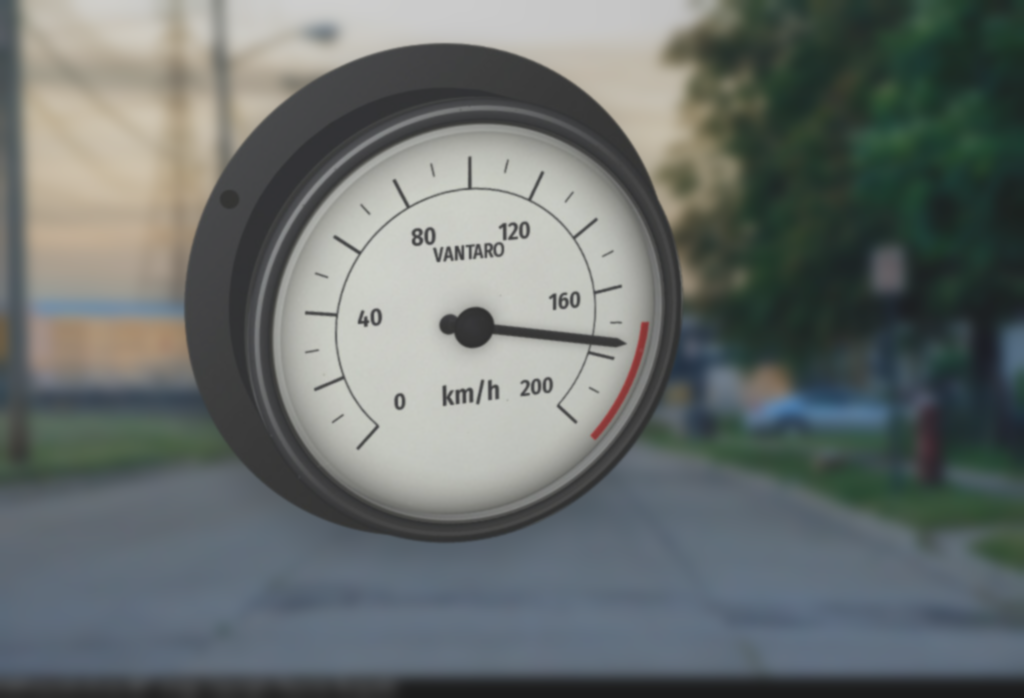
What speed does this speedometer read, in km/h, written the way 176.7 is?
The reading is 175
